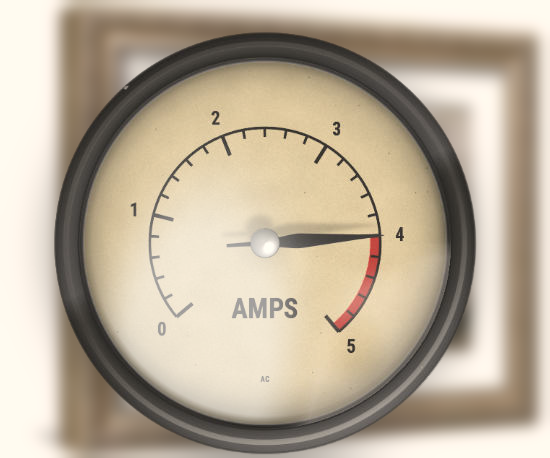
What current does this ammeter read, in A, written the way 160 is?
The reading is 4
